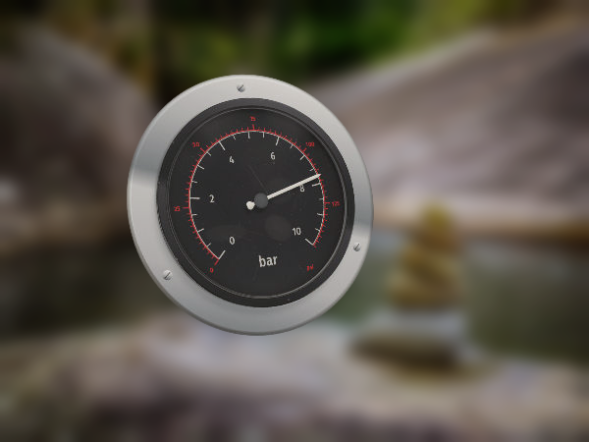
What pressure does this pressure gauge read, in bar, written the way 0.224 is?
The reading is 7.75
